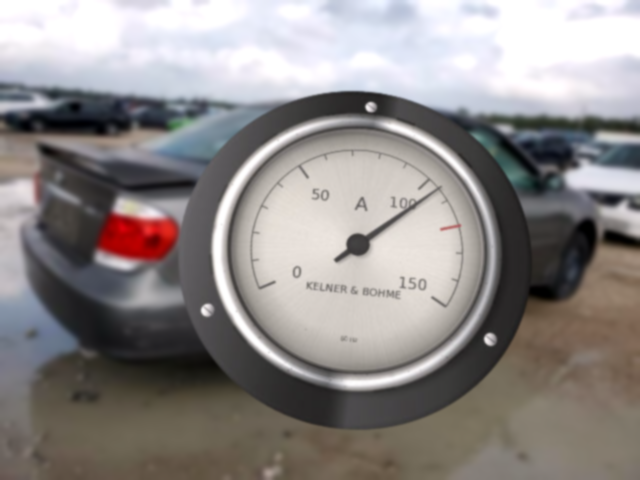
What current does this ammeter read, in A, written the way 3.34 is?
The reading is 105
